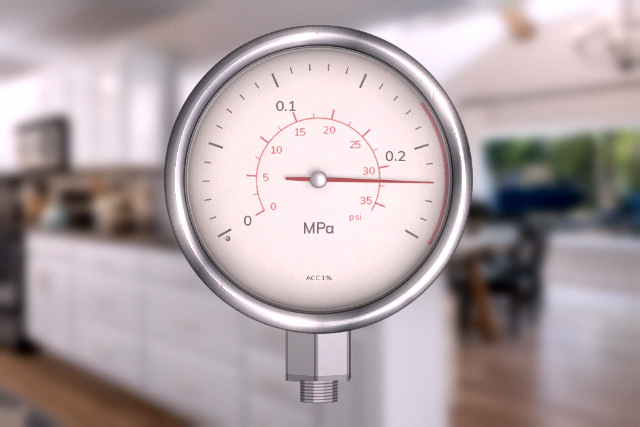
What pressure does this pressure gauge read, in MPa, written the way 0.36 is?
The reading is 0.22
